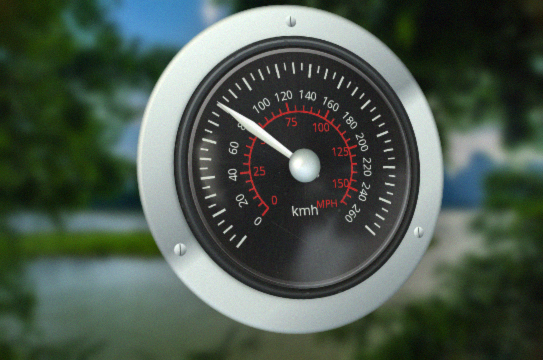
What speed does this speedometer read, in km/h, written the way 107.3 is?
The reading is 80
